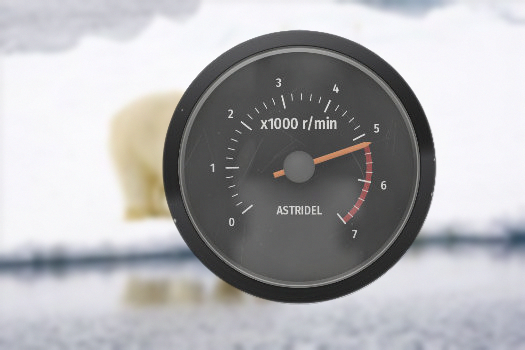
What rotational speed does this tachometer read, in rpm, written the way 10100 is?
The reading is 5200
